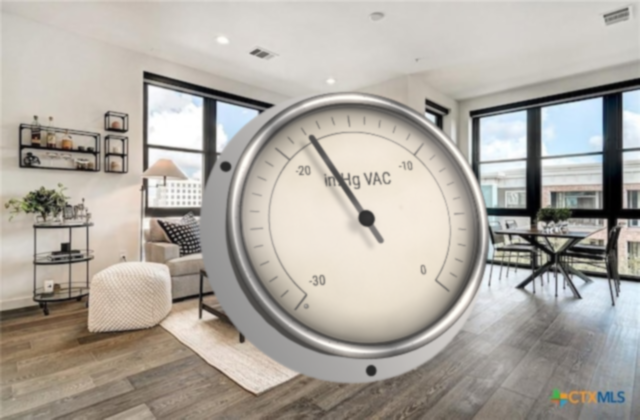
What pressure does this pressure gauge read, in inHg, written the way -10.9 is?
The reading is -18
